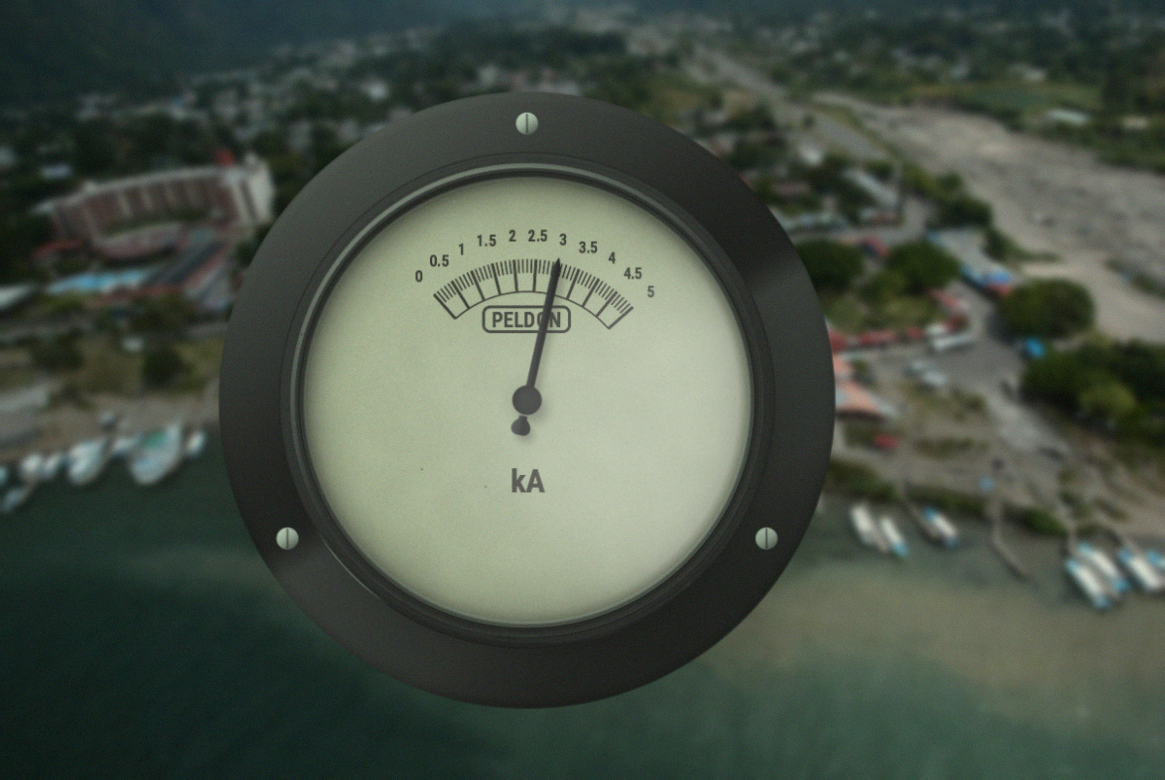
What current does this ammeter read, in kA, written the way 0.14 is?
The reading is 3
